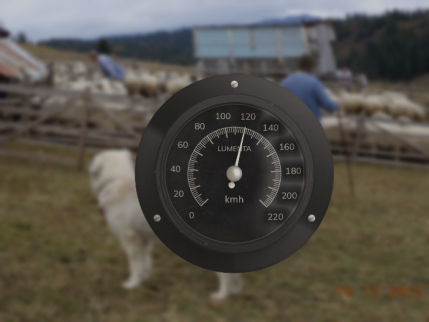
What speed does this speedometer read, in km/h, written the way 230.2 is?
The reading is 120
